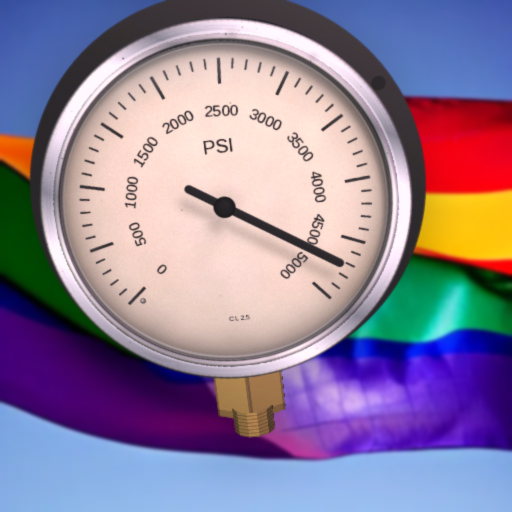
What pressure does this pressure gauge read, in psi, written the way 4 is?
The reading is 4700
